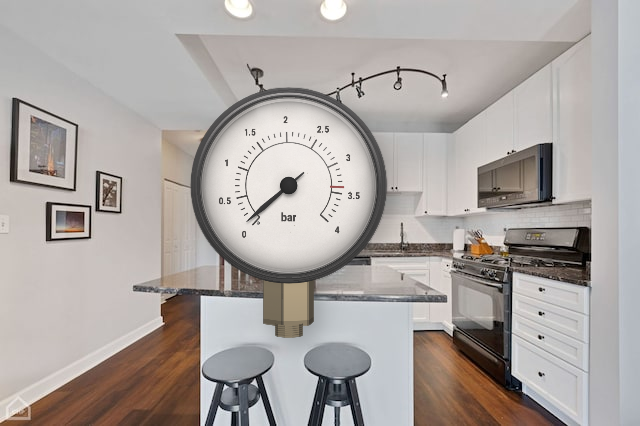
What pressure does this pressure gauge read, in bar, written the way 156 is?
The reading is 0.1
